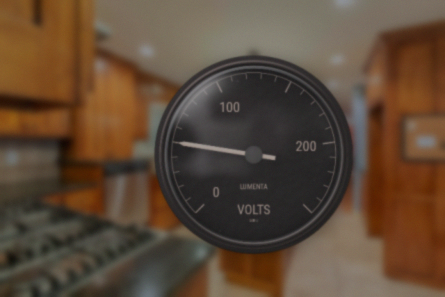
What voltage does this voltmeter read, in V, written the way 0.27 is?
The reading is 50
